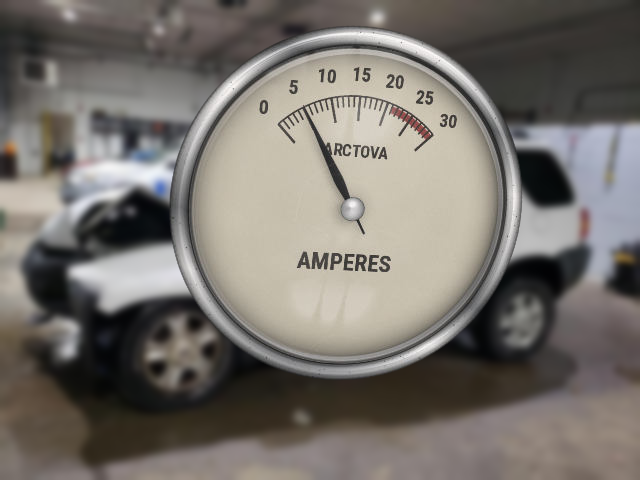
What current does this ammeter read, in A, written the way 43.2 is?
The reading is 5
